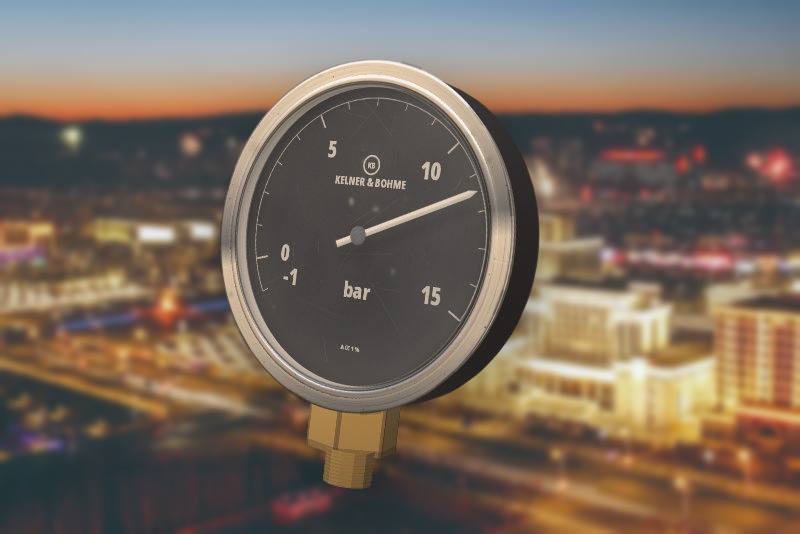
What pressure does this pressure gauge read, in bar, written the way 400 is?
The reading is 11.5
